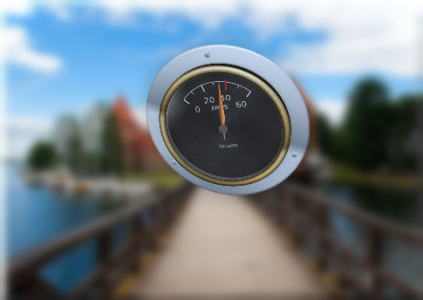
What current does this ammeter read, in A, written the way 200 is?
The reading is 35
